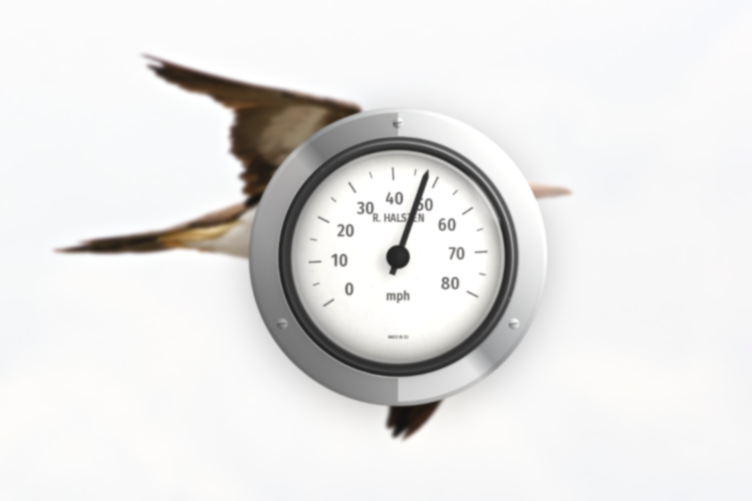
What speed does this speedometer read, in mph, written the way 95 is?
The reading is 47.5
